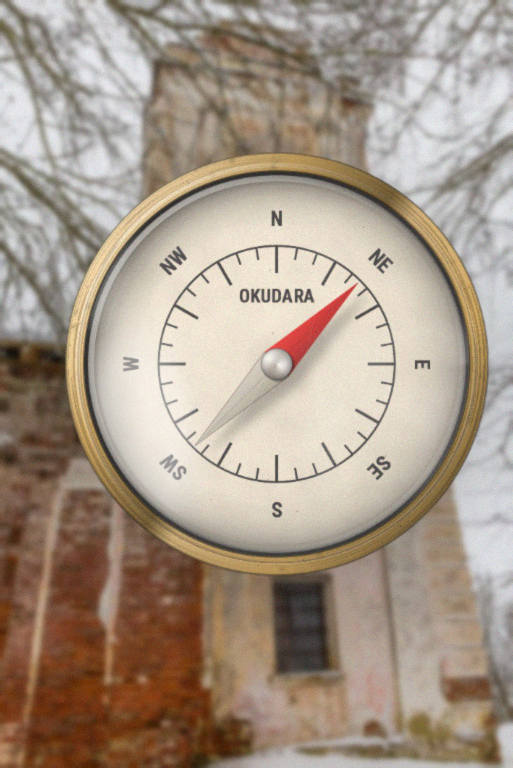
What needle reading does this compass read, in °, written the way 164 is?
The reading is 45
